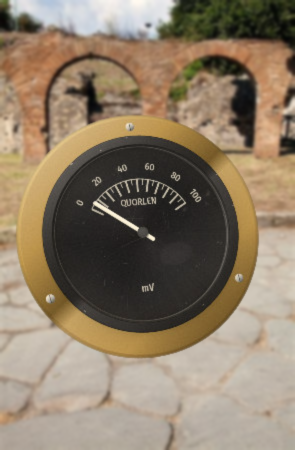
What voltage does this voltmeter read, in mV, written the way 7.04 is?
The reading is 5
